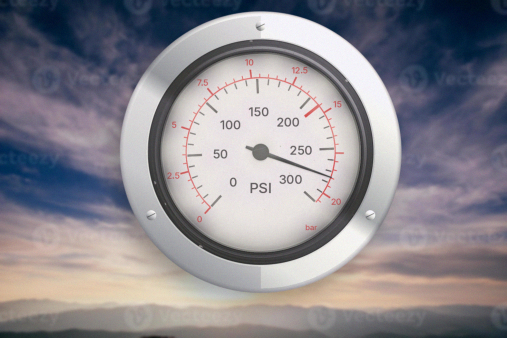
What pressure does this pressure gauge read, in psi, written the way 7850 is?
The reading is 275
